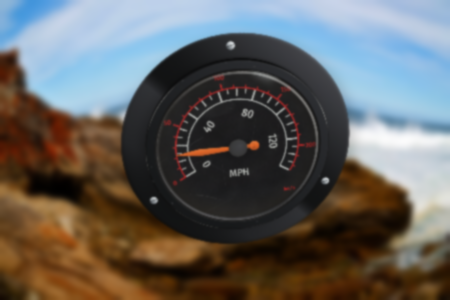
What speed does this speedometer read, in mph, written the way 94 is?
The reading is 15
